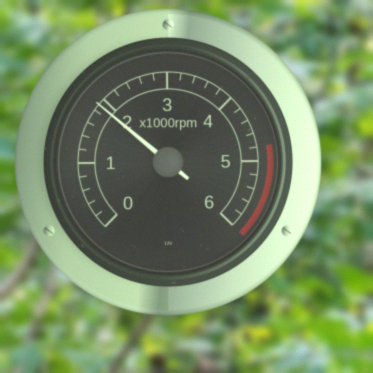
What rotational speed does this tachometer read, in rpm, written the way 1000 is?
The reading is 1900
